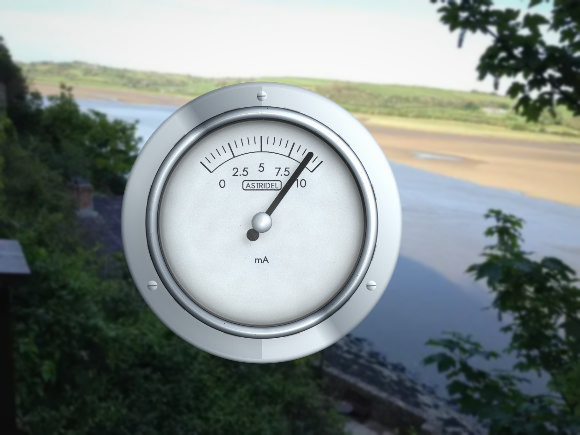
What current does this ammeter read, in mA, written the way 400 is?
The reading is 9
